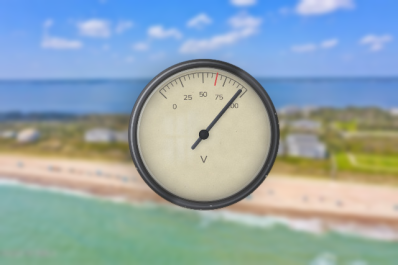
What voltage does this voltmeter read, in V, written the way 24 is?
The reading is 95
